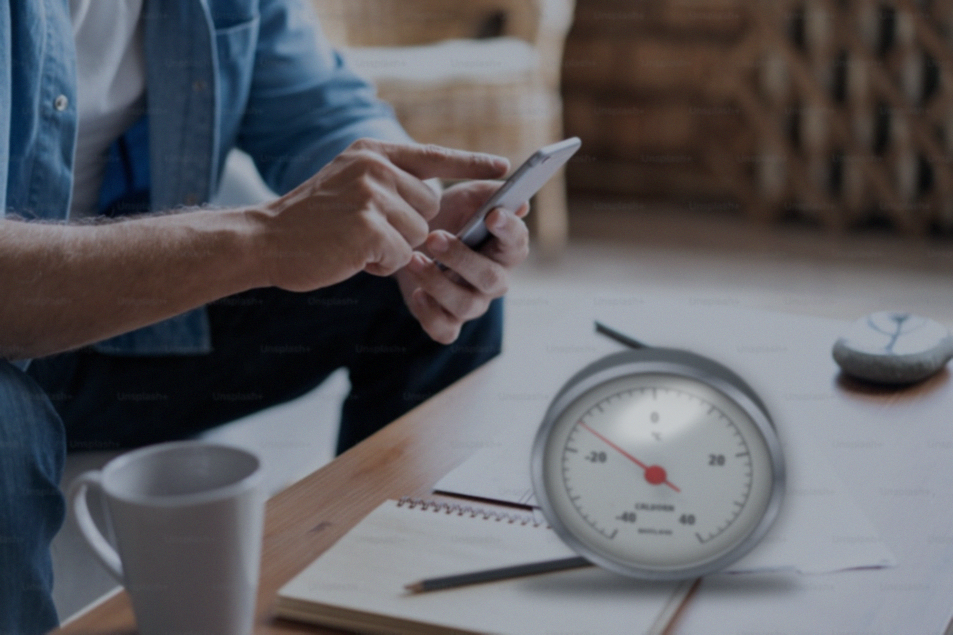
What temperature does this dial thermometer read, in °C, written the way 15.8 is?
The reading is -14
